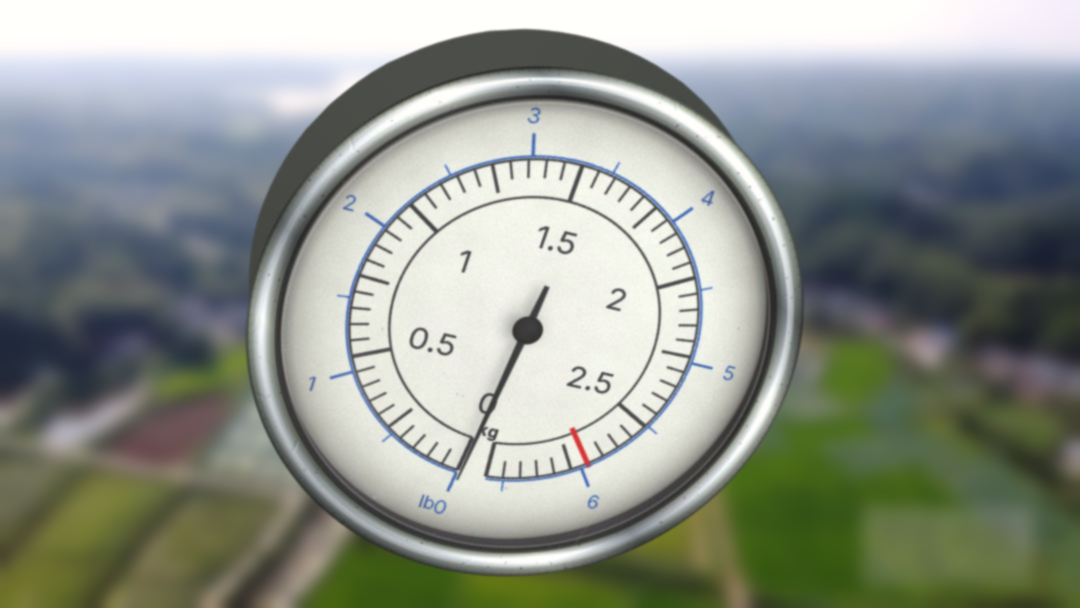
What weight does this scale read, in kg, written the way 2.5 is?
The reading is 0
